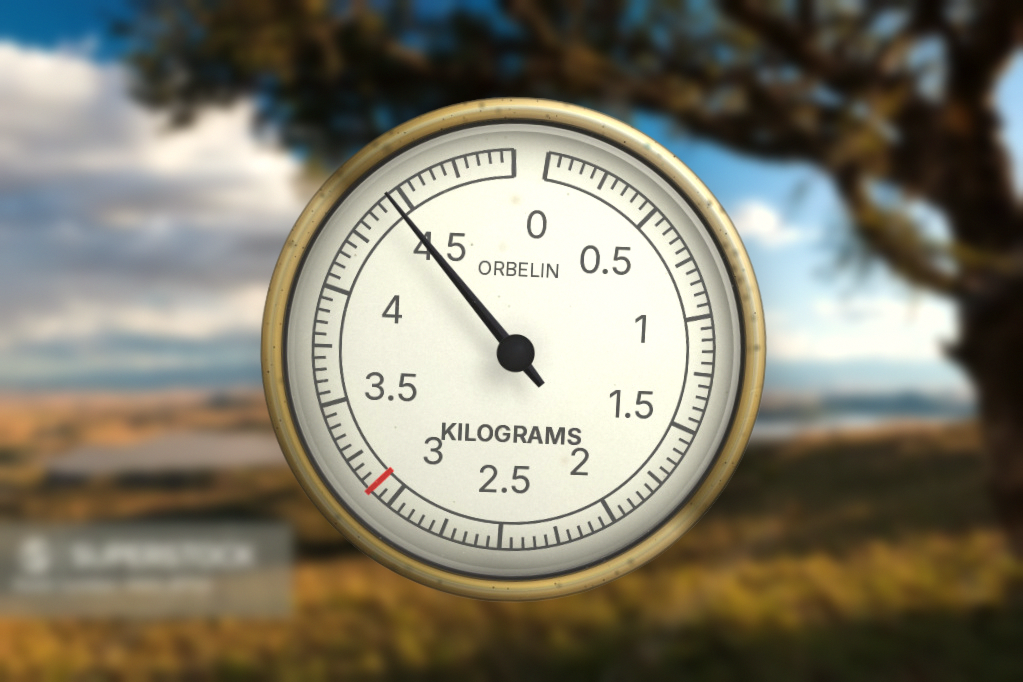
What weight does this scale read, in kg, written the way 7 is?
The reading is 4.45
